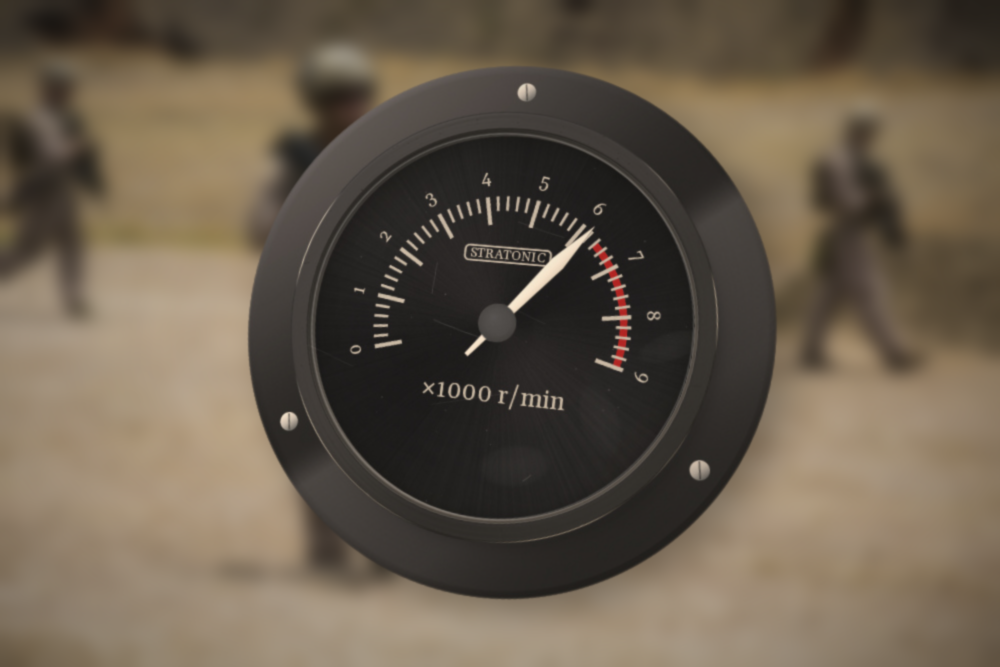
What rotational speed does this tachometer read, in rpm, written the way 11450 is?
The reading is 6200
